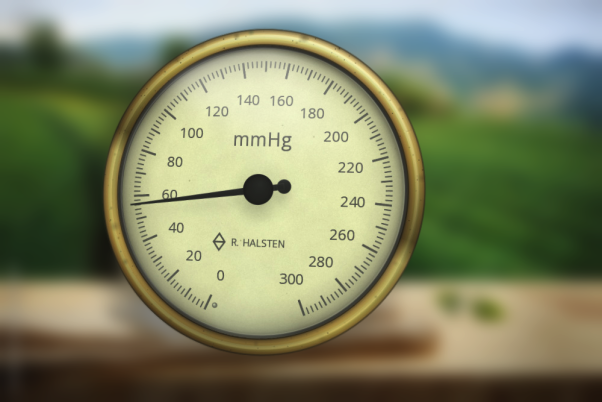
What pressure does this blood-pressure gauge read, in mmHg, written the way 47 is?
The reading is 56
